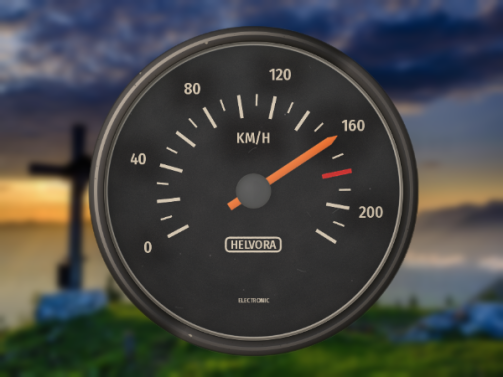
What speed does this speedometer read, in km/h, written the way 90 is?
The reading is 160
